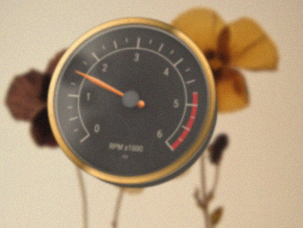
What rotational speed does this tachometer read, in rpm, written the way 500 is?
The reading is 1500
